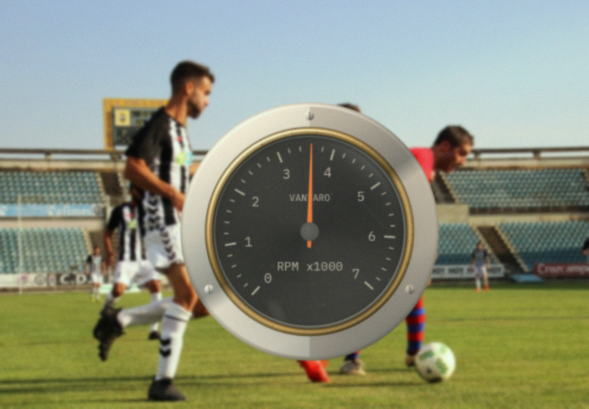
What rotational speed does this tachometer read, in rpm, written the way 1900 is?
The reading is 3600
